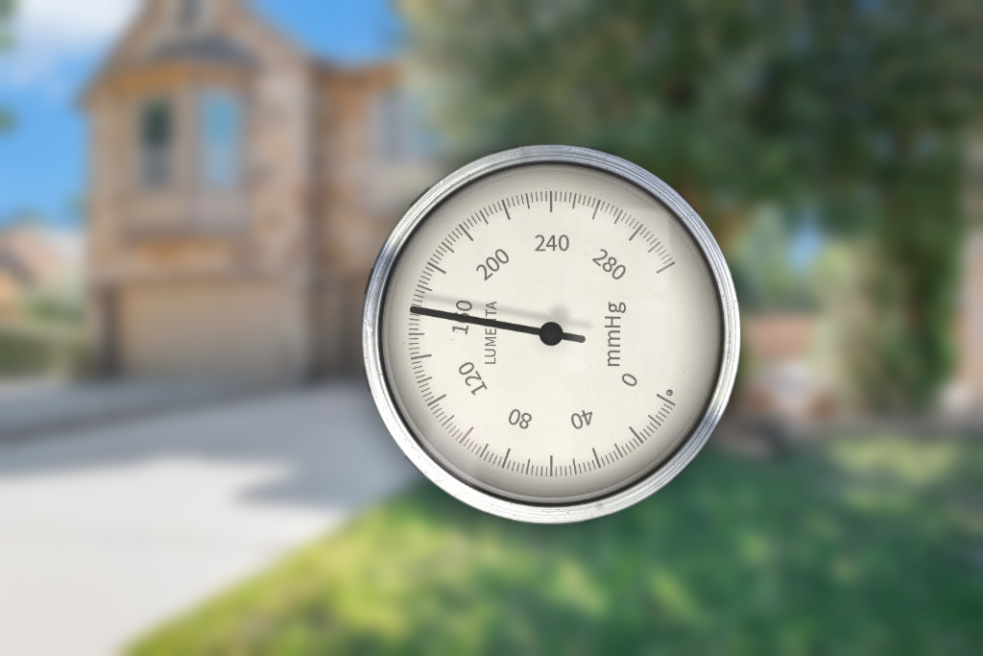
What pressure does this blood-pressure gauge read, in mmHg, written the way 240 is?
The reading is 160
